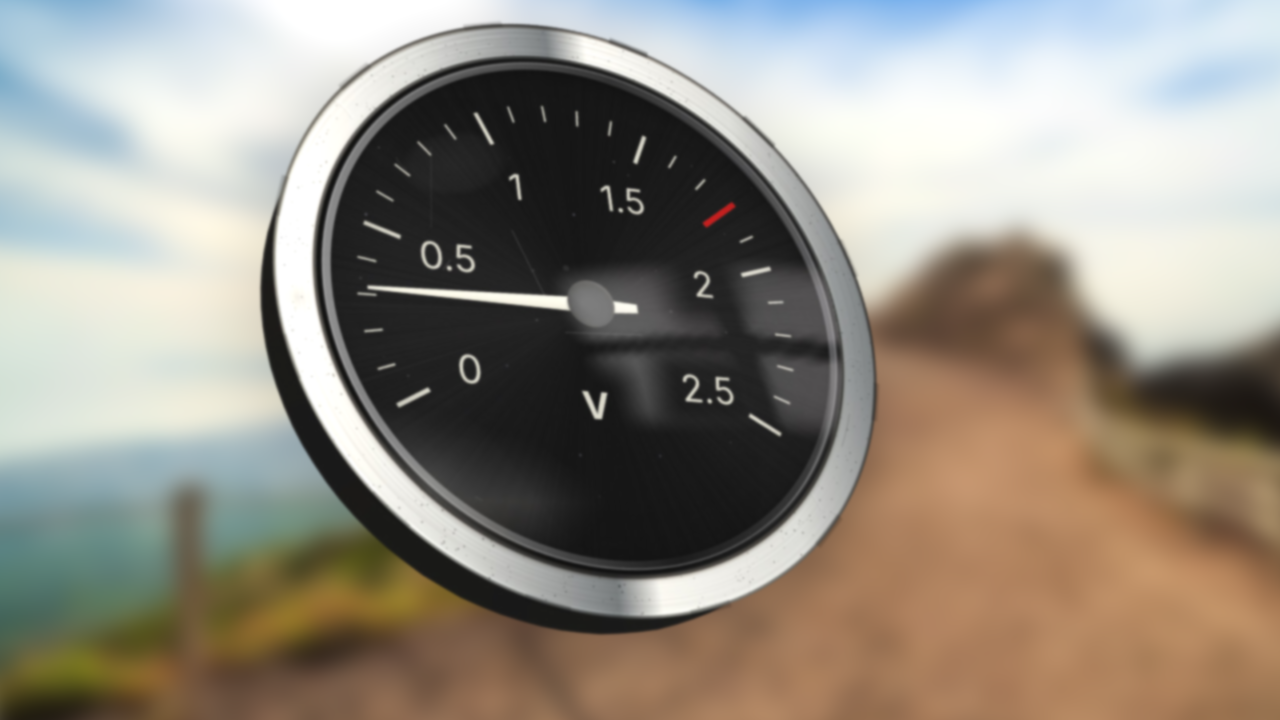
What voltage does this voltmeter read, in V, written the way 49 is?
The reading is 0.3
